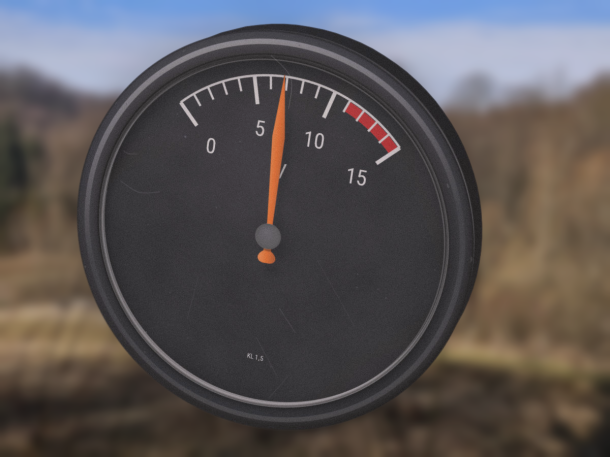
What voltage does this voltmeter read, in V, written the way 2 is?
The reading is 7
